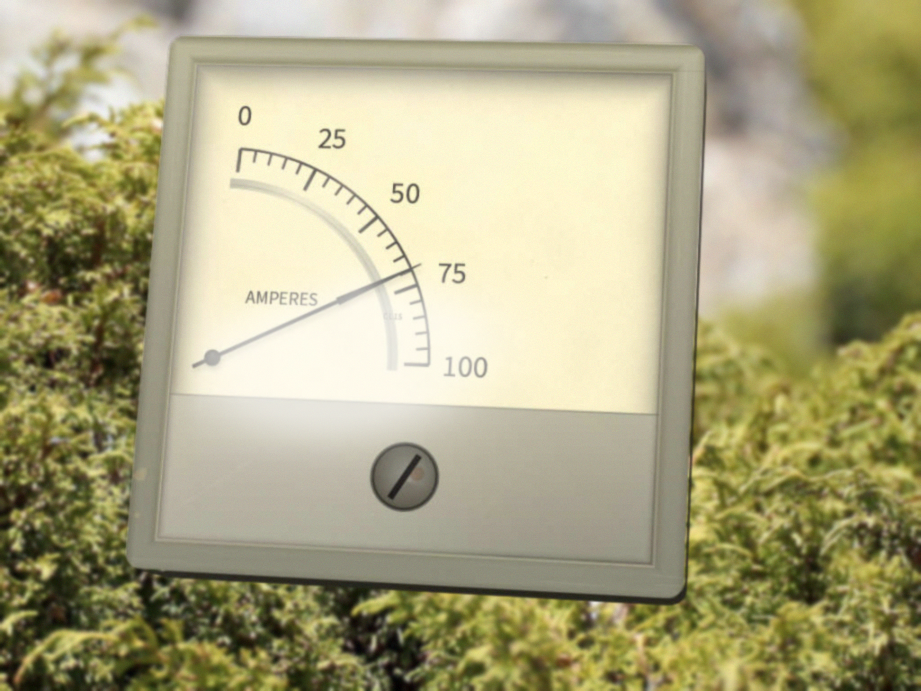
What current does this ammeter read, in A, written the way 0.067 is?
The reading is 70
